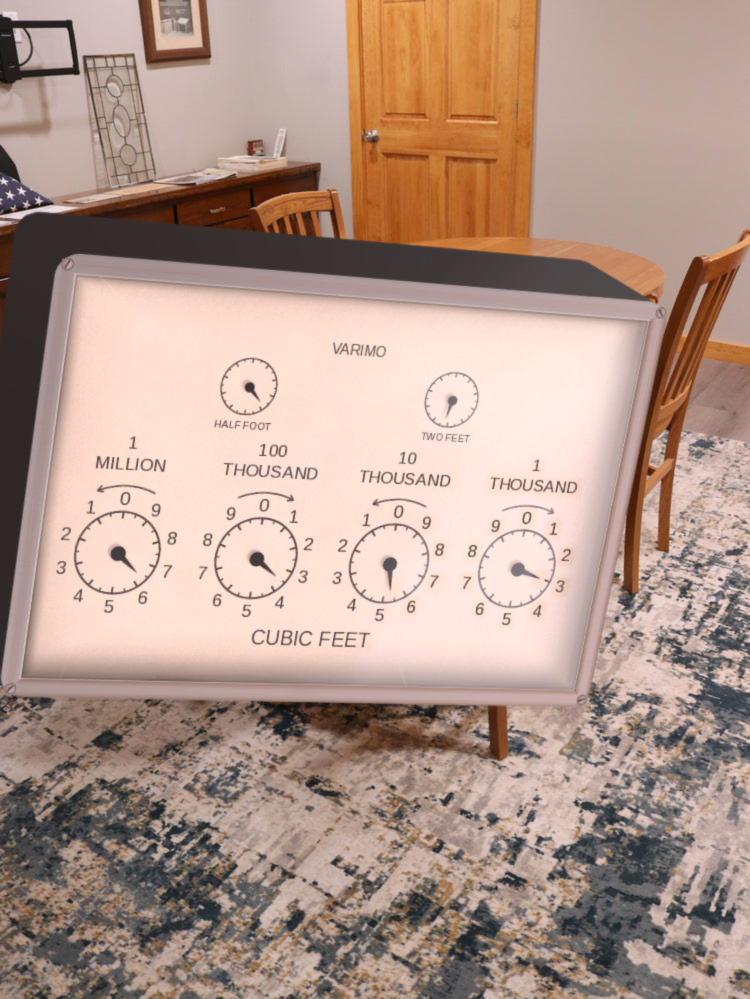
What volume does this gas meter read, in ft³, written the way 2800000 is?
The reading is 635300
